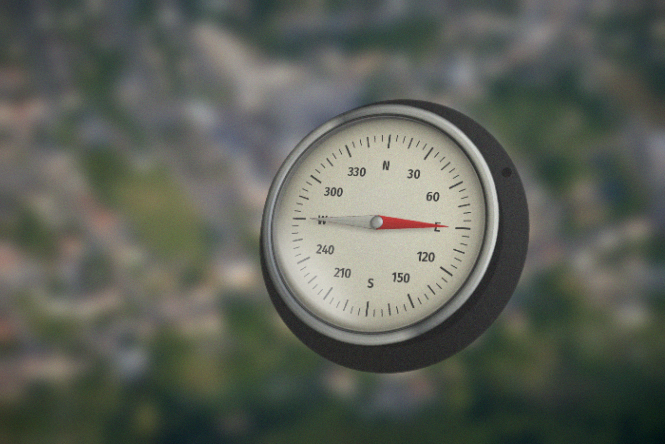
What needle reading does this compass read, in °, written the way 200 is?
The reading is 90
